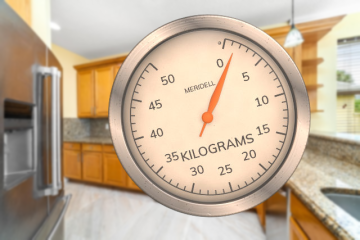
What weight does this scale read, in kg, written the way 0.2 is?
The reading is 1.5
